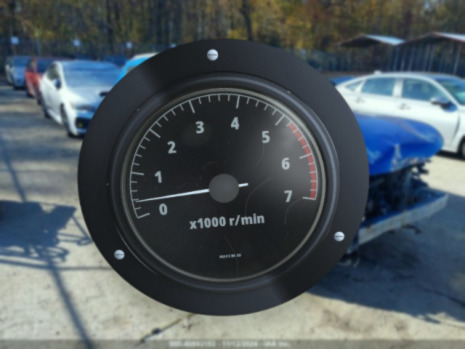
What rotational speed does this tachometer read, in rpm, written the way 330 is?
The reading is 400
